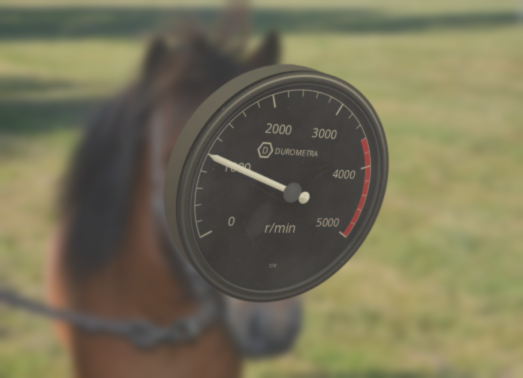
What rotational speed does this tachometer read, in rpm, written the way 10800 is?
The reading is 1000
